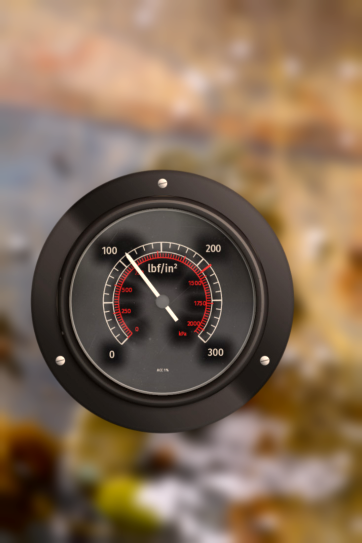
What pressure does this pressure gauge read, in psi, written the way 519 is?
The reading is 110
